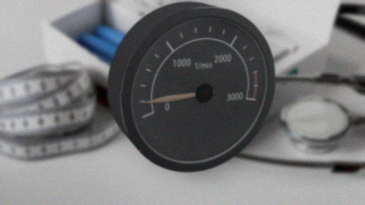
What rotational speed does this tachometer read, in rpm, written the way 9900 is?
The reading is 200
